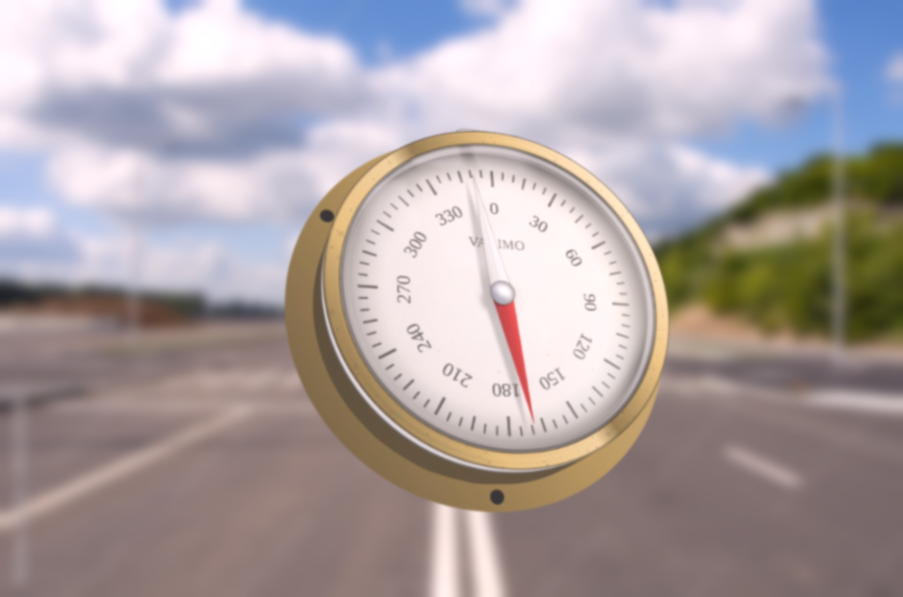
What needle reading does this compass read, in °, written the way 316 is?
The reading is 170
